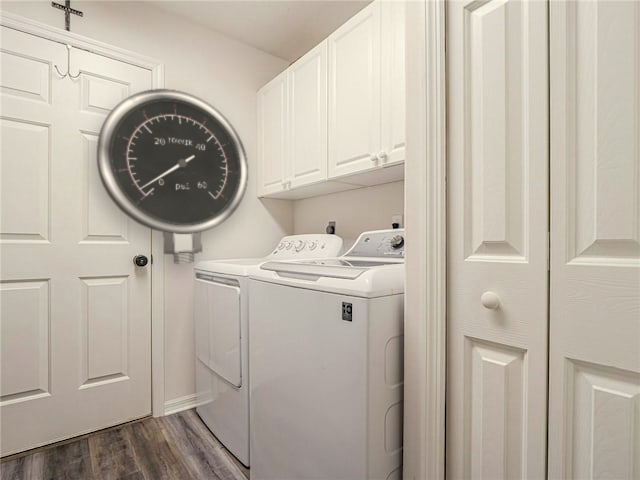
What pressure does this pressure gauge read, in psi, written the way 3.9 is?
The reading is 2
